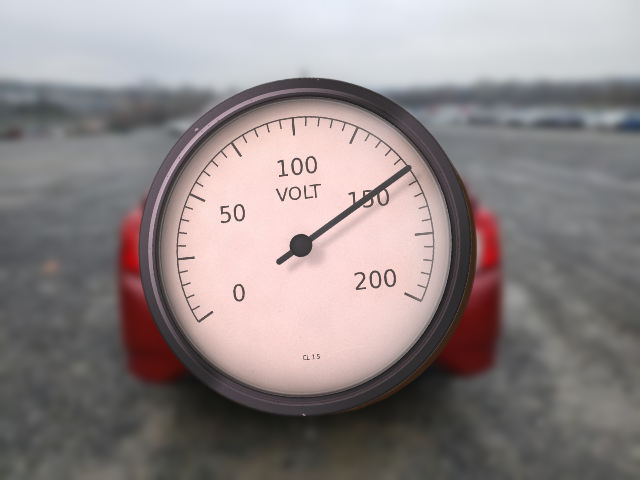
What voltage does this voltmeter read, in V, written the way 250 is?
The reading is 150
